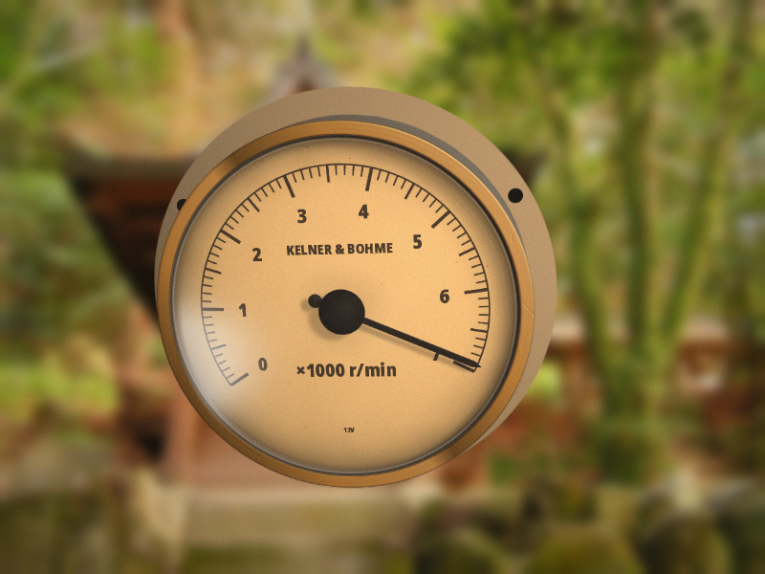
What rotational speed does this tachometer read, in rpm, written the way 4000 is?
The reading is 6900
